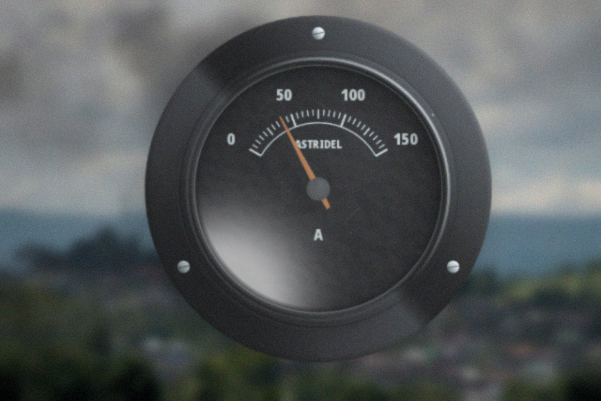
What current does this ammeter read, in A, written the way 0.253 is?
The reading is 40
